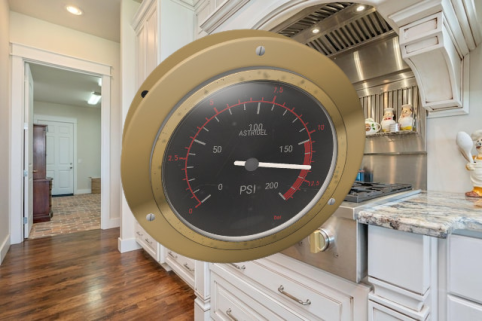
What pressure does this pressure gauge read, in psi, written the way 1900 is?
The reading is 170
